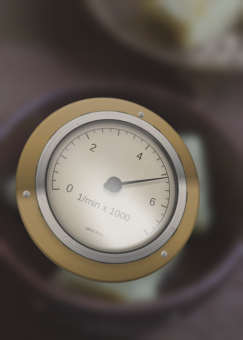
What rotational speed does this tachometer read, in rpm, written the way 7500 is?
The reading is 5125
